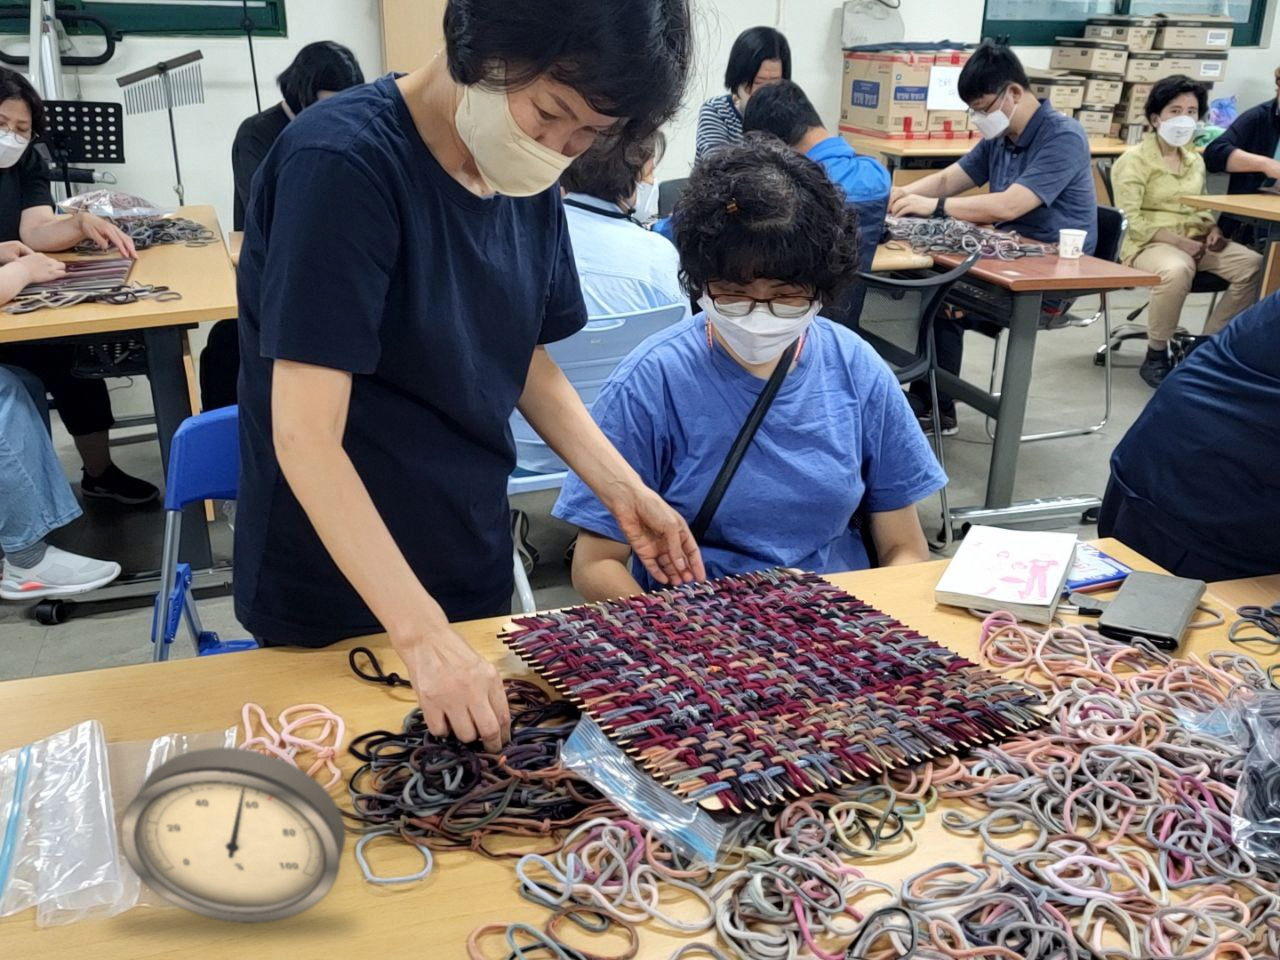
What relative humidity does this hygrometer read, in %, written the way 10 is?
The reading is 56
